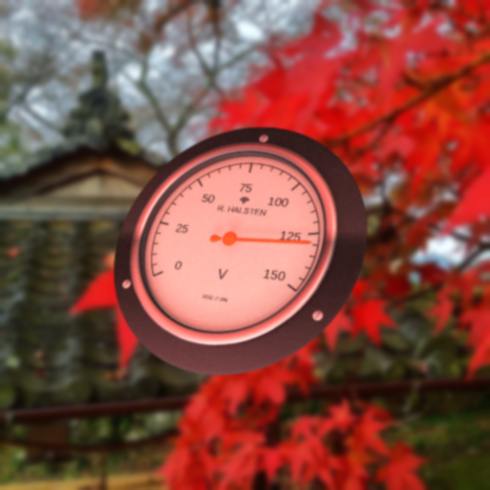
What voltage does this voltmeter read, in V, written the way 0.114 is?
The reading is 130
